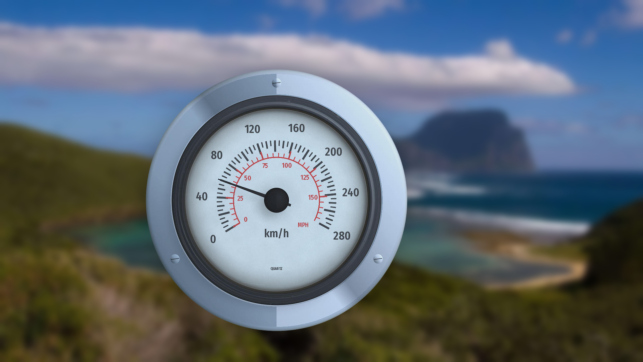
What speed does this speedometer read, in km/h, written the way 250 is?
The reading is 60
